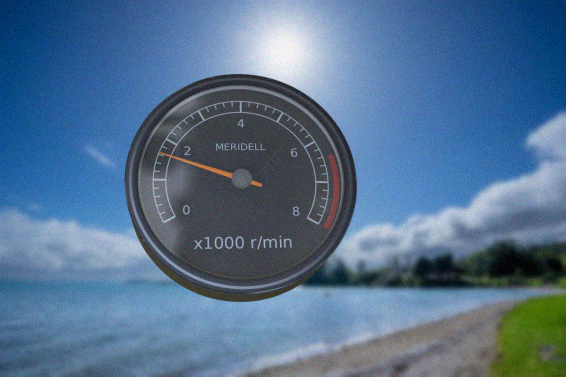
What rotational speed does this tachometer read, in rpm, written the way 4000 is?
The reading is 1600
